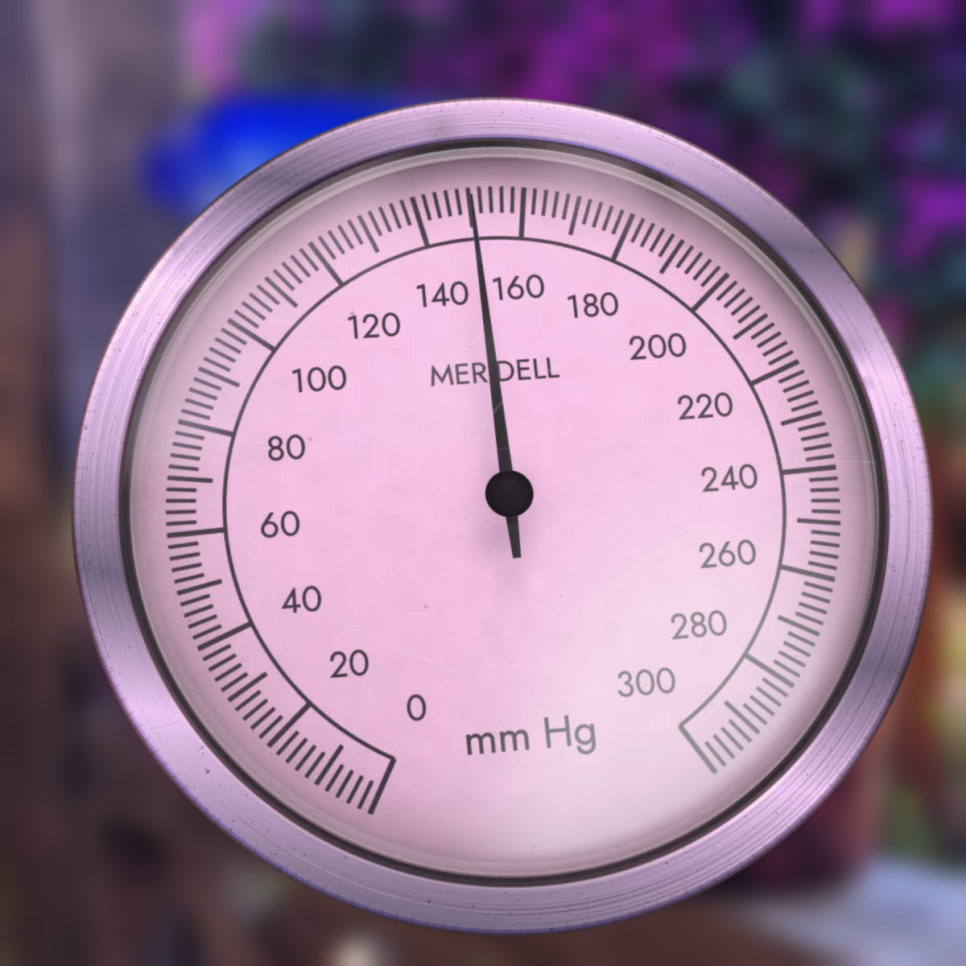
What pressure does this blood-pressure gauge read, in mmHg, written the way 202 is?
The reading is 150
